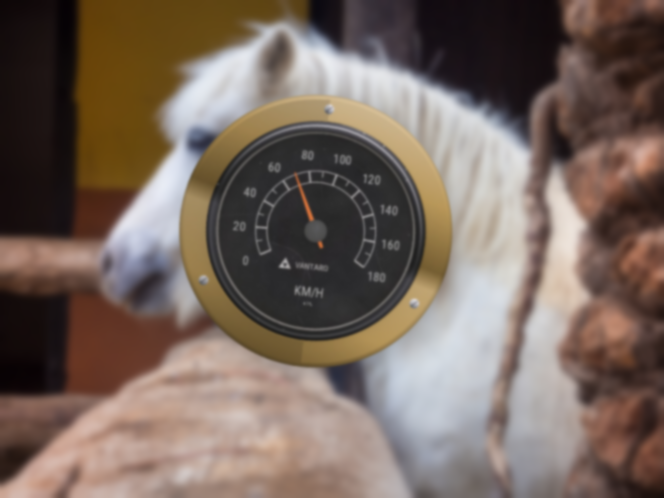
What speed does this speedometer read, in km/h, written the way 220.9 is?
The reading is 70
